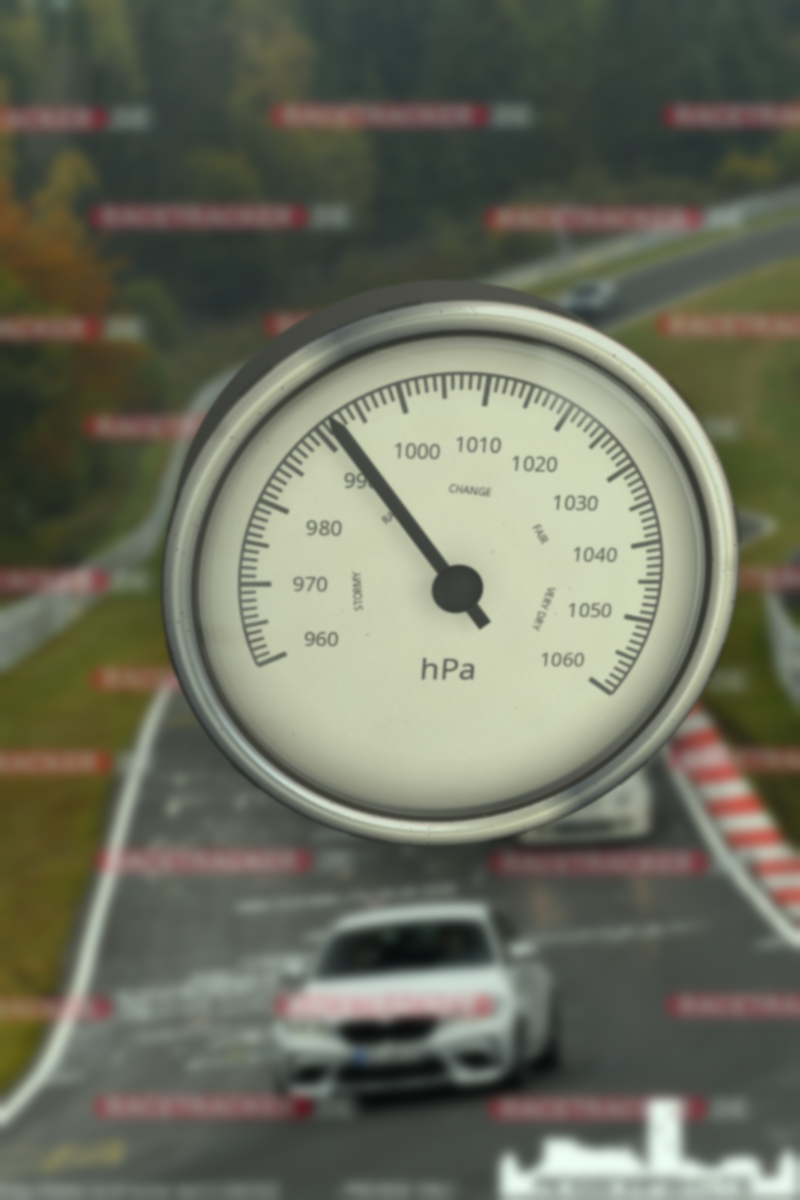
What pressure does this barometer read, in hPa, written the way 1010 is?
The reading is 992
